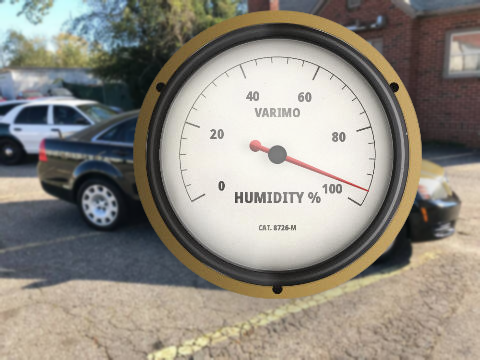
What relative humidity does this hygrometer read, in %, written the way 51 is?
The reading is 96
